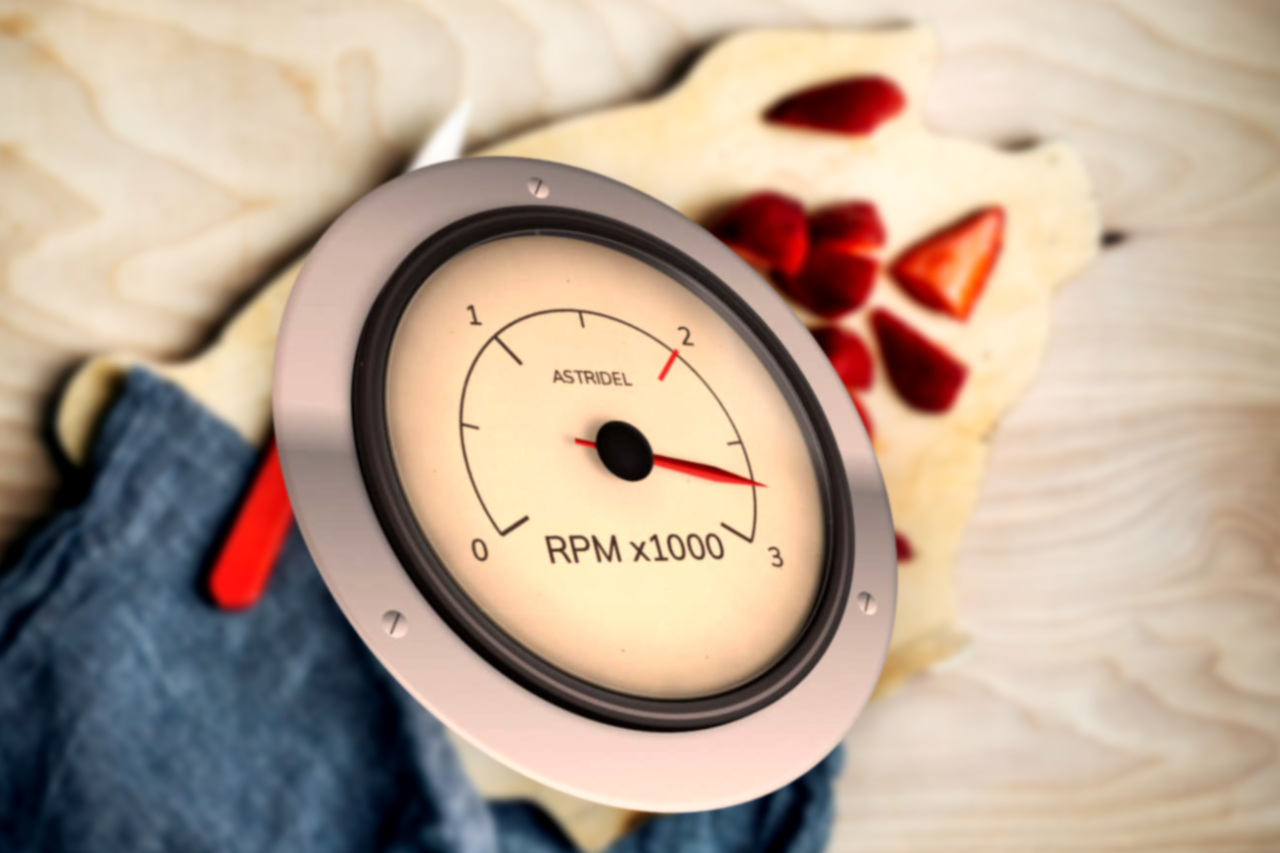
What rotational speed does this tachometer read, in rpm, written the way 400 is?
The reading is 2750
